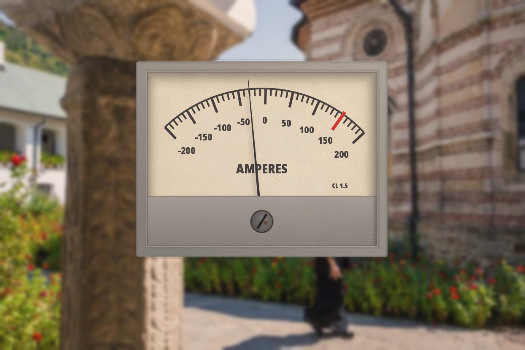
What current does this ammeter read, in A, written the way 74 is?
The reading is -30
